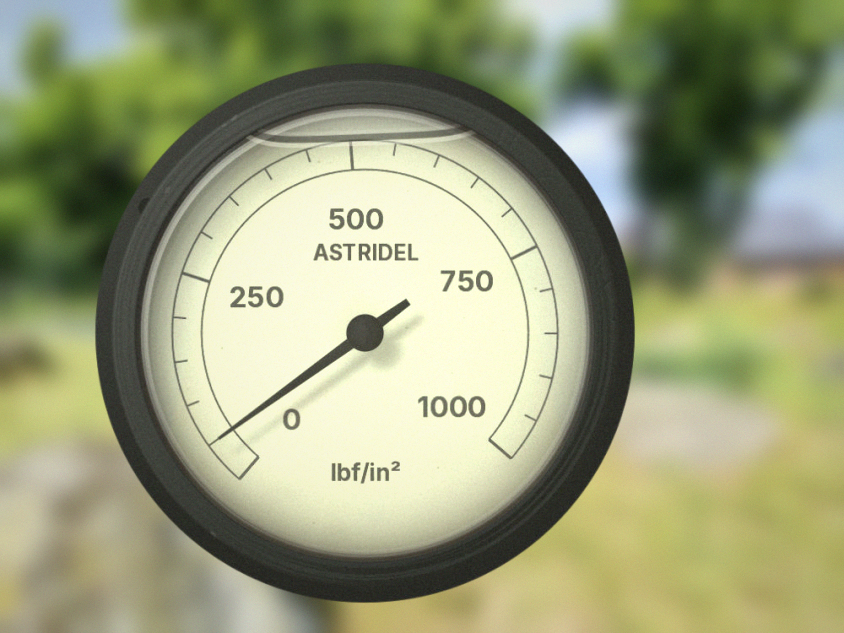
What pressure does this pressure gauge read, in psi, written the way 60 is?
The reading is 50
